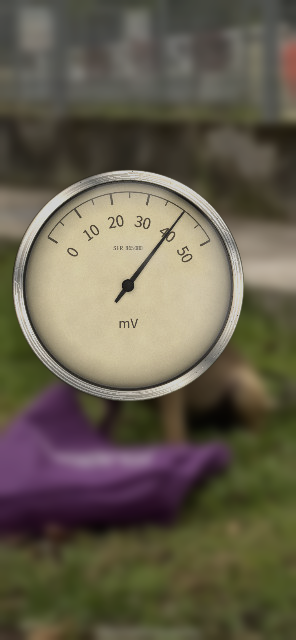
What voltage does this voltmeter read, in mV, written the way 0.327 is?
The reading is 40
